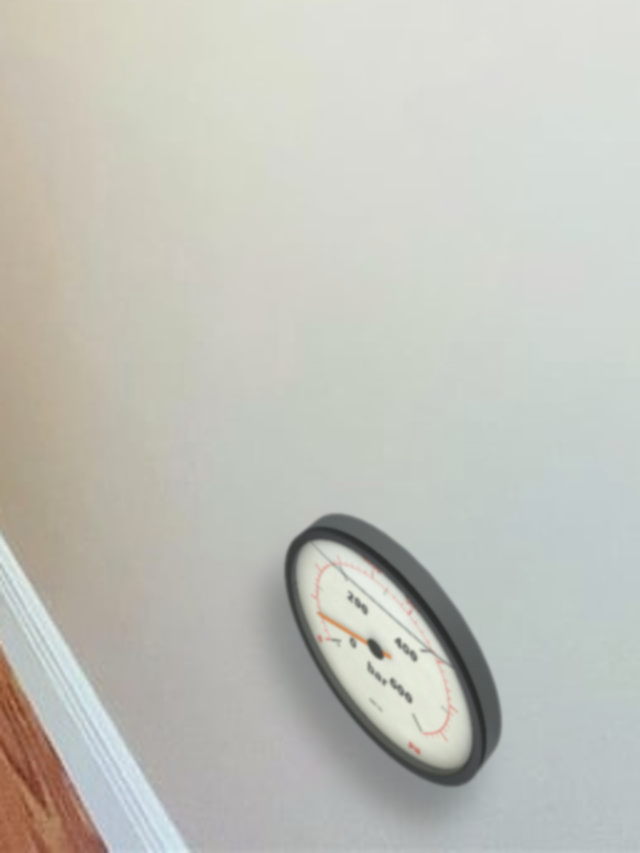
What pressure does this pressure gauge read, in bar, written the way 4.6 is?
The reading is 50
